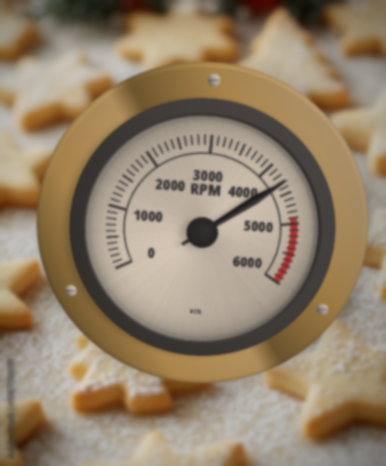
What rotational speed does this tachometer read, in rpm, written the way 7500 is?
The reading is 4300
